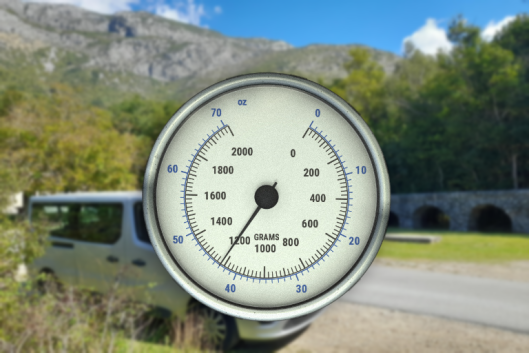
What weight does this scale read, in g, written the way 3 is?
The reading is 1220
